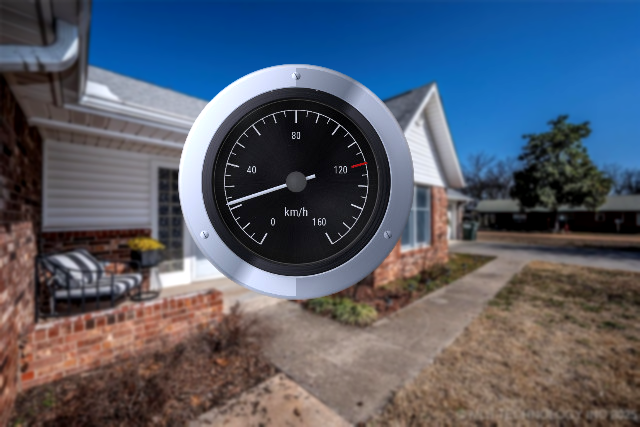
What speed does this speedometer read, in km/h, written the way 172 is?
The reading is 22.5
